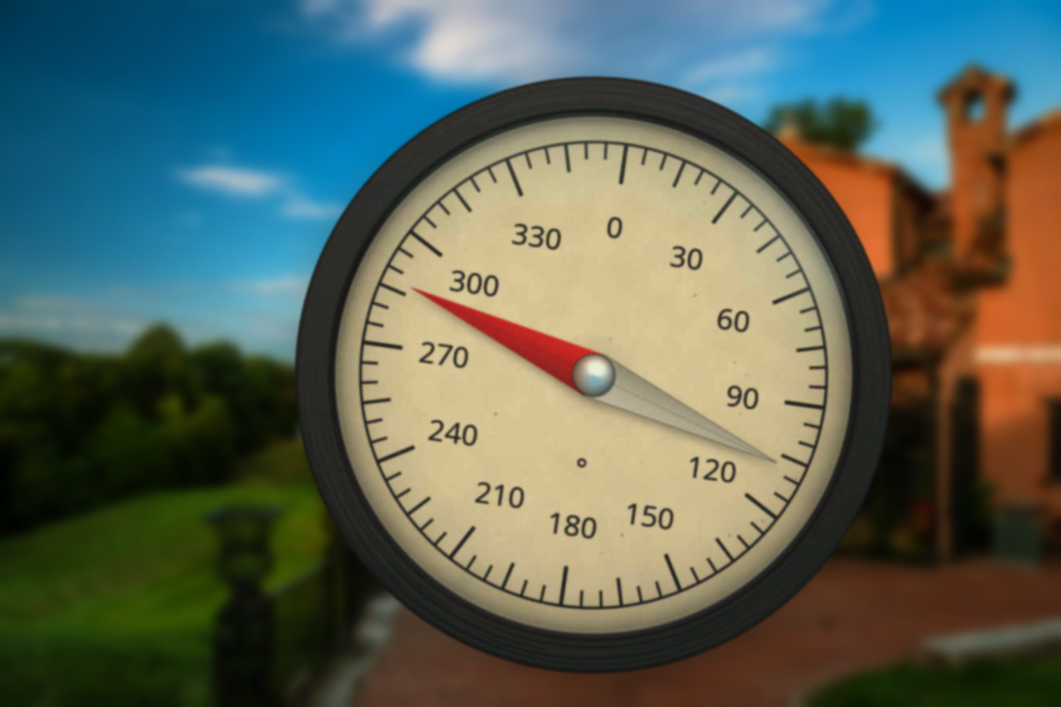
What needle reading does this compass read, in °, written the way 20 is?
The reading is 287.5
